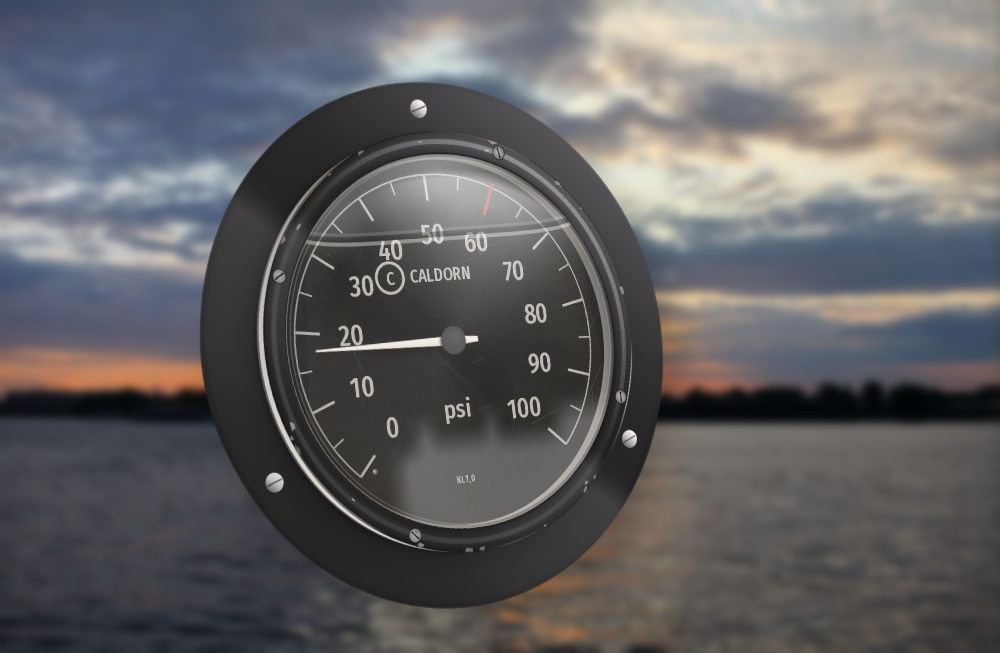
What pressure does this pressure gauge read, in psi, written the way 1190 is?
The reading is 17.5
